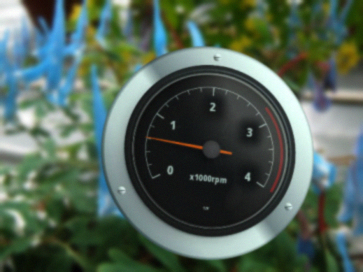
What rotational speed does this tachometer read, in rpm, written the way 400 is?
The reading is 600
